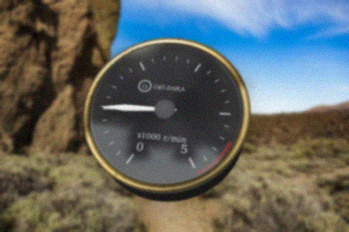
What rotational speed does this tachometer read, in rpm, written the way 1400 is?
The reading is 1000
